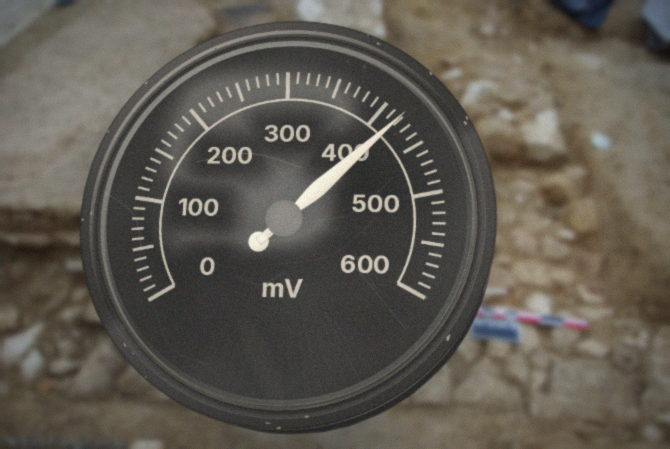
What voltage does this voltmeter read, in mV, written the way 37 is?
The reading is 420
